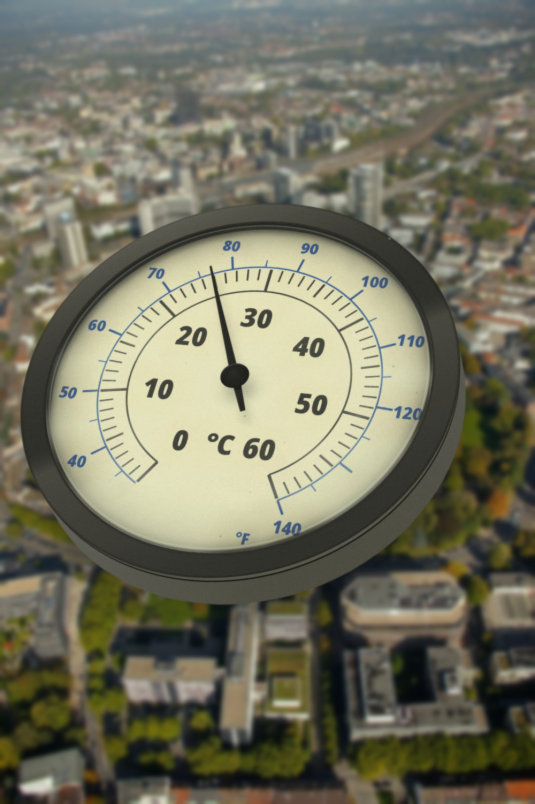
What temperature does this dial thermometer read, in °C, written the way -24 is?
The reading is 25
